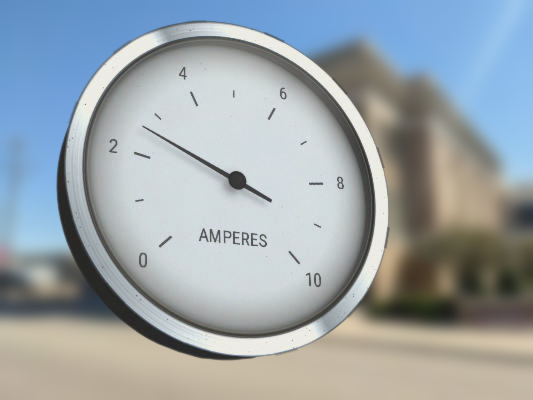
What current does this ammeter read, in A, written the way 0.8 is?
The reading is 2.5
